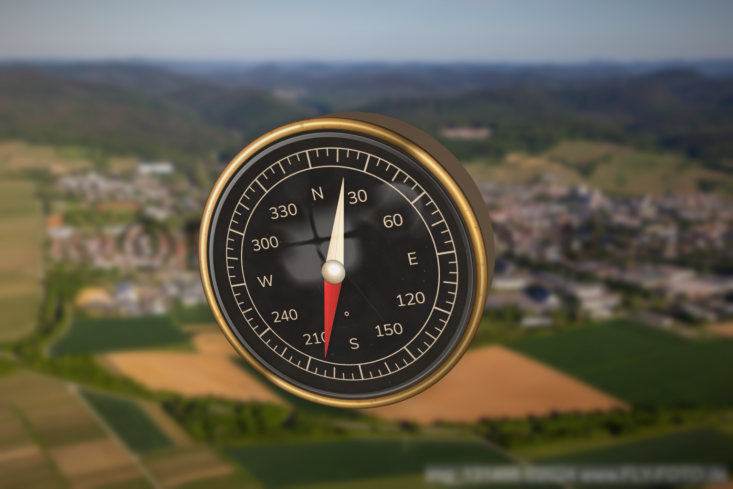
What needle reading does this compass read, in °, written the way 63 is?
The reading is 200
